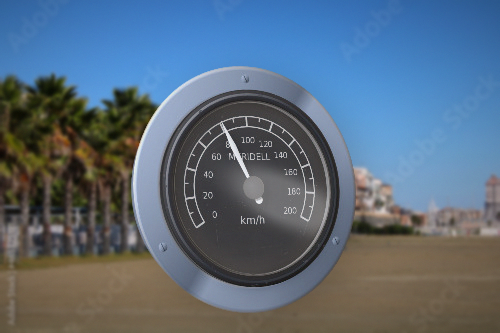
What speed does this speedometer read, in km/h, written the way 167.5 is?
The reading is 80
